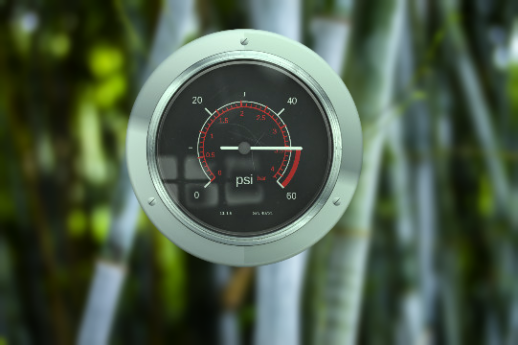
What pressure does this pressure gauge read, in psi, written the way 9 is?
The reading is 50
